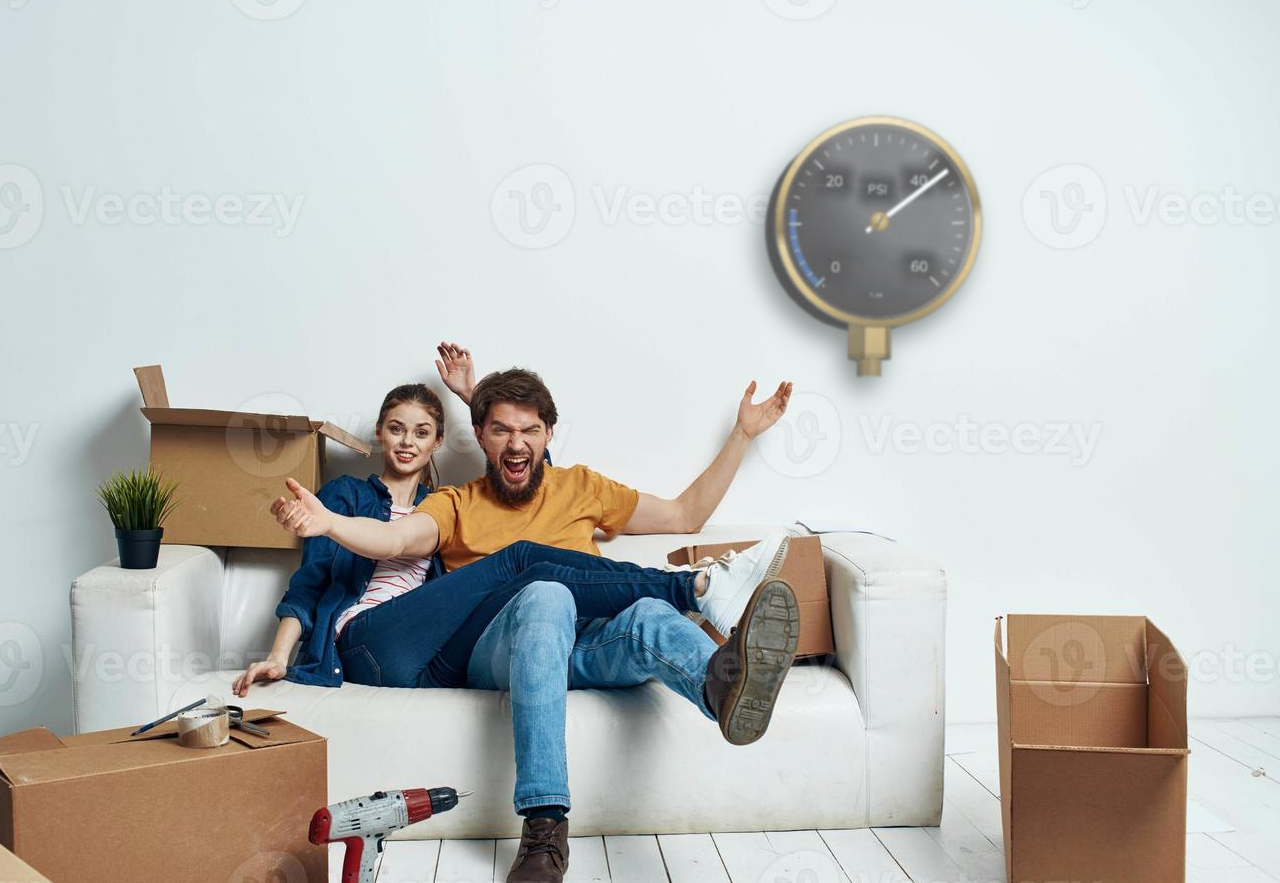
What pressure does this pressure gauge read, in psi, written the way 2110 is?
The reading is 42
